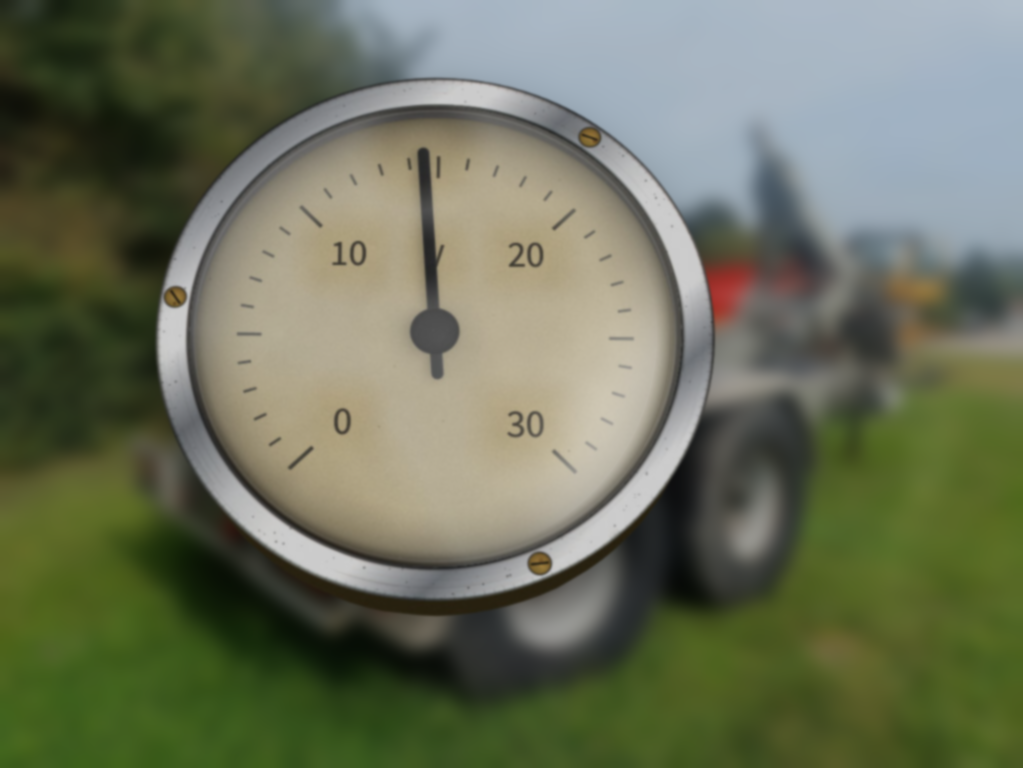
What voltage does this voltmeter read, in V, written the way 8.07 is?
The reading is 14.5
